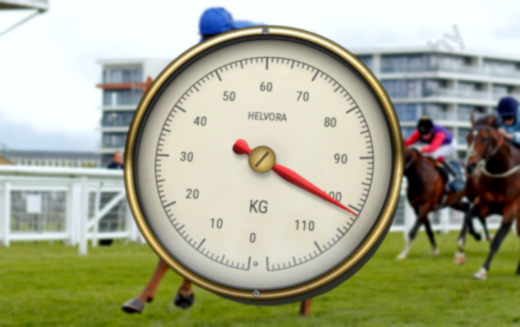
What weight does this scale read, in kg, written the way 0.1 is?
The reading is 101
